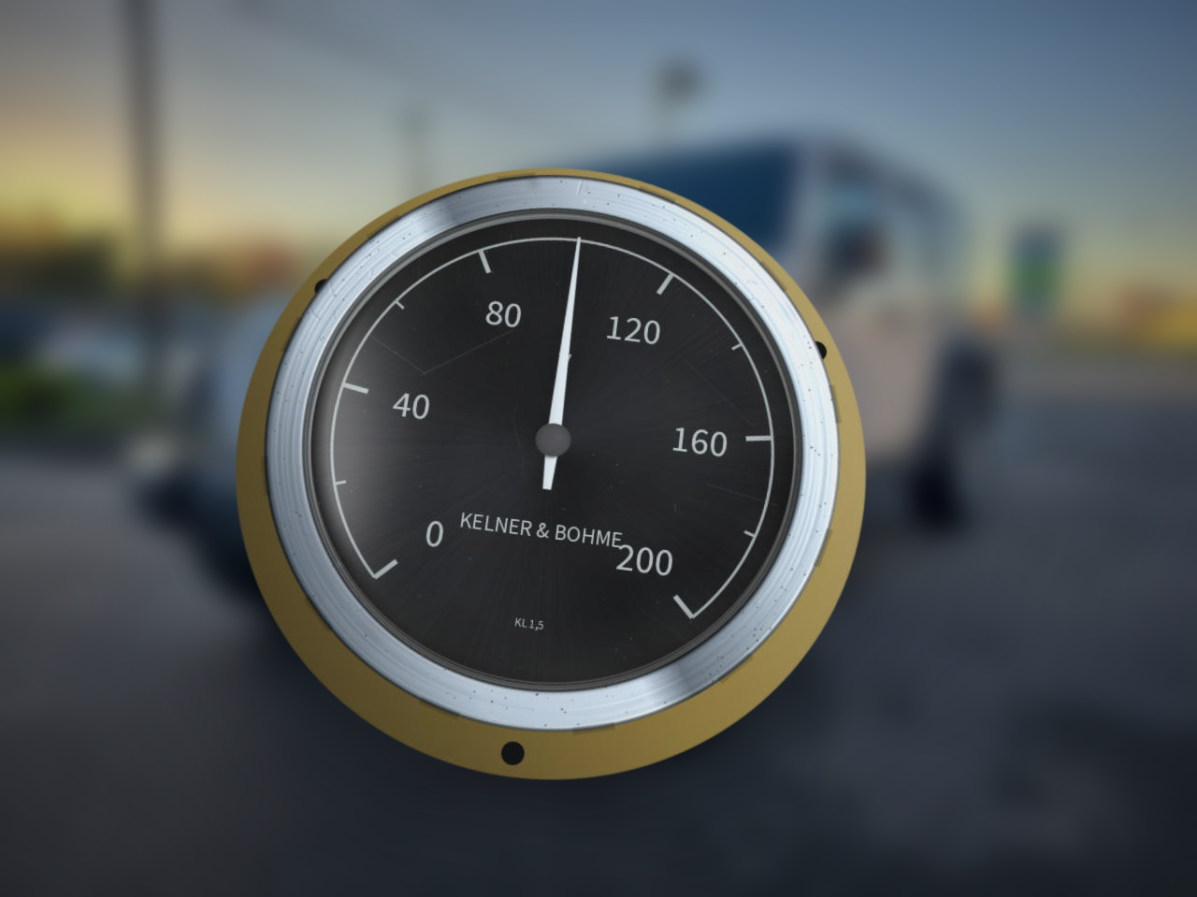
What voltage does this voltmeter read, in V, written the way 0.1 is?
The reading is 100
